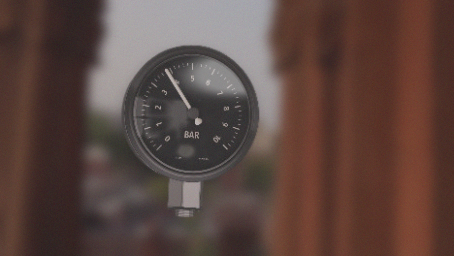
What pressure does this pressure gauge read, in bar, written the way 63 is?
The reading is 3.8
